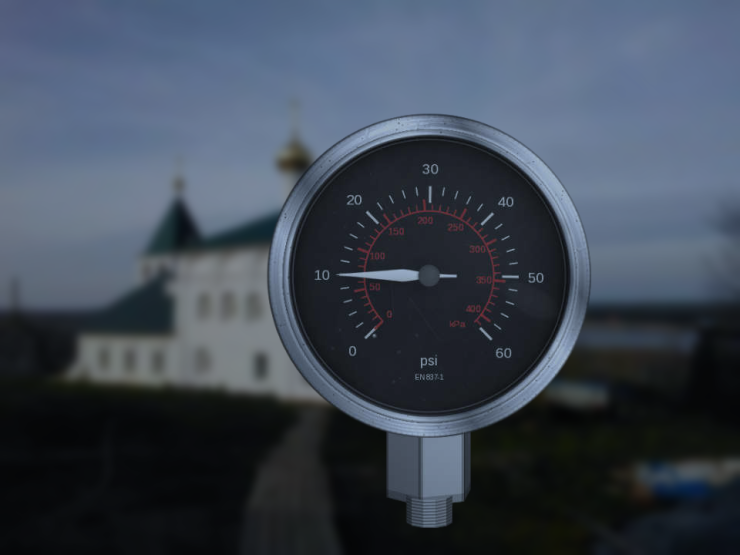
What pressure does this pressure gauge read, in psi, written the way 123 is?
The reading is 10
